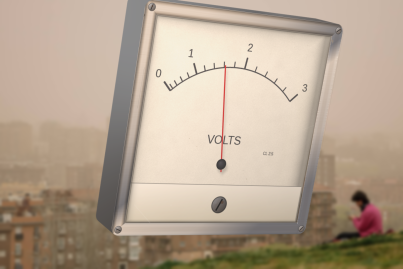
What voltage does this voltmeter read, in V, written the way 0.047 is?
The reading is 1.6
